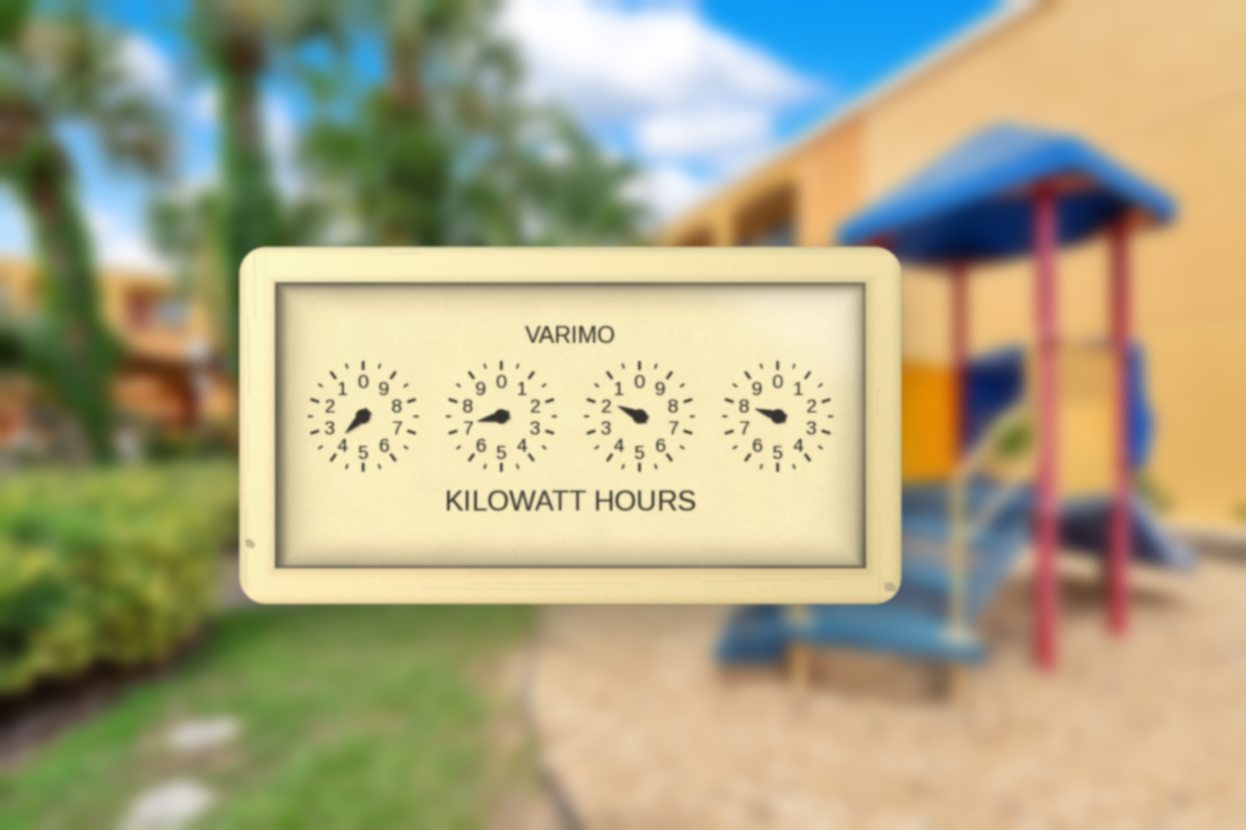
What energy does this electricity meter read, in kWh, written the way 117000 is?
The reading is 3718
